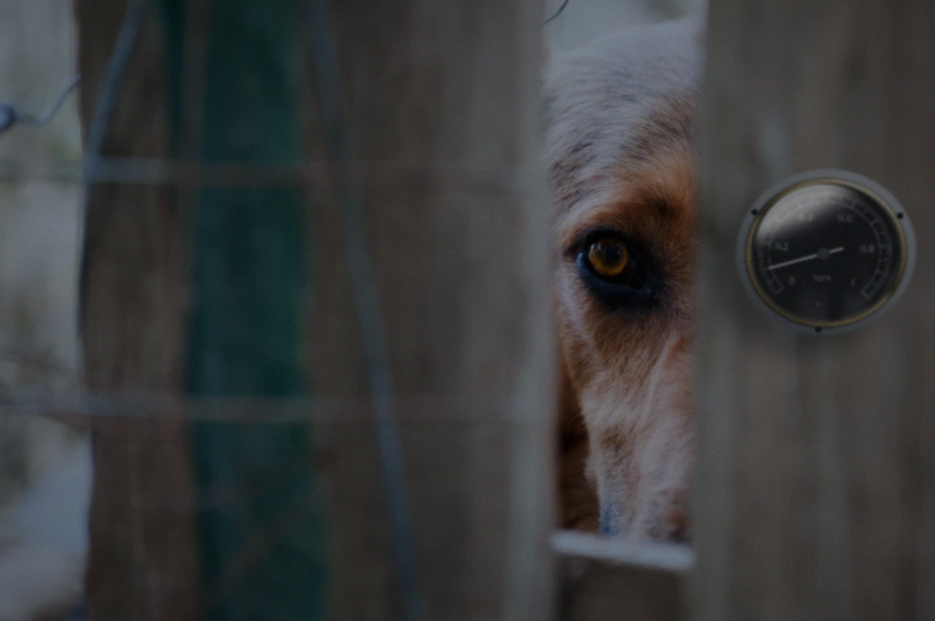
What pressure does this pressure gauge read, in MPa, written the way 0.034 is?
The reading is 0.1
